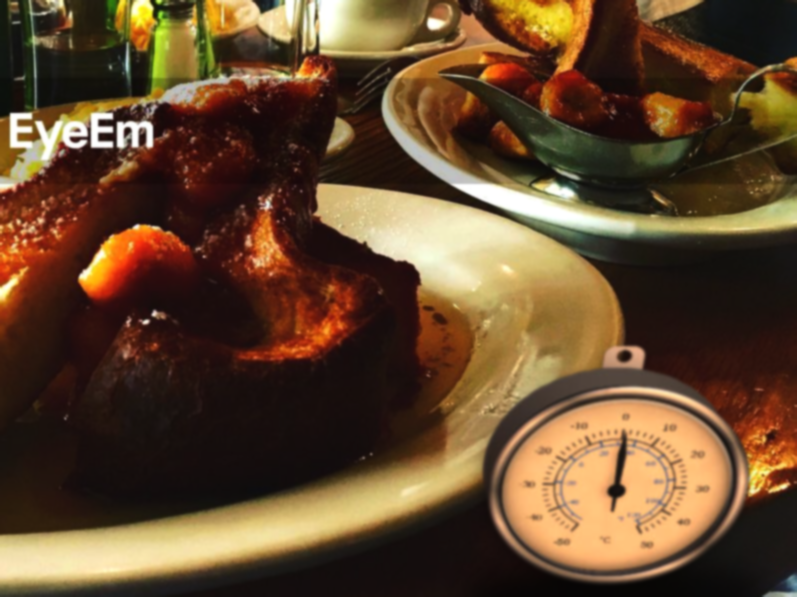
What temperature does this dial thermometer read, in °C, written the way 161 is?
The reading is 0
